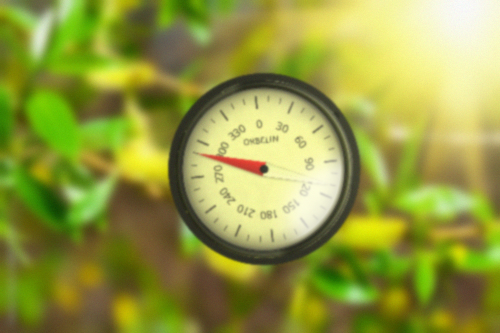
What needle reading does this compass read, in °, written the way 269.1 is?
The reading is 290
